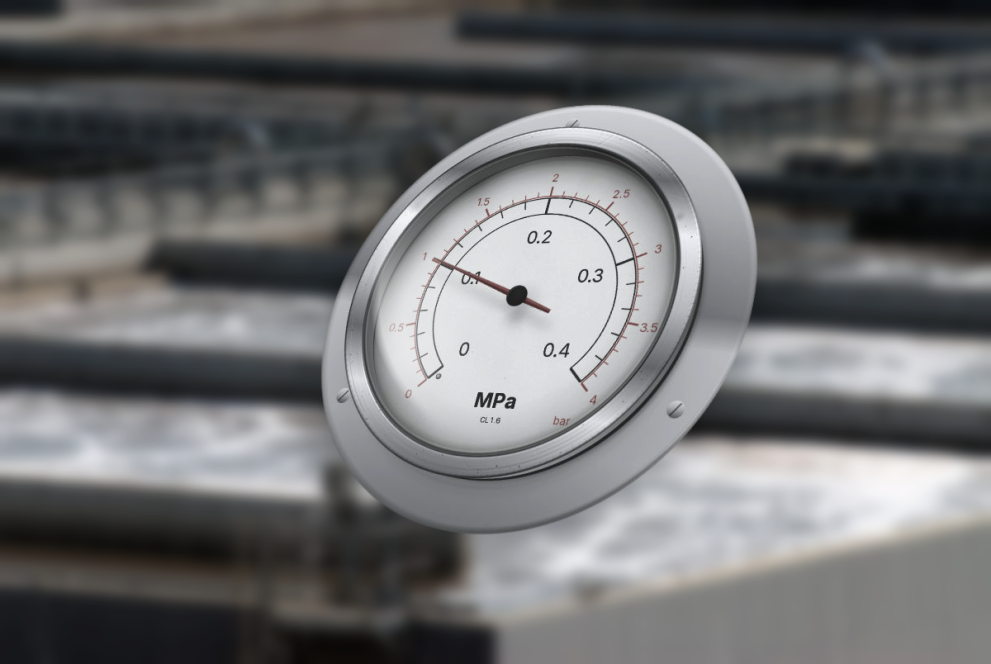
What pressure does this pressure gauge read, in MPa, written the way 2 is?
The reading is 0.1
